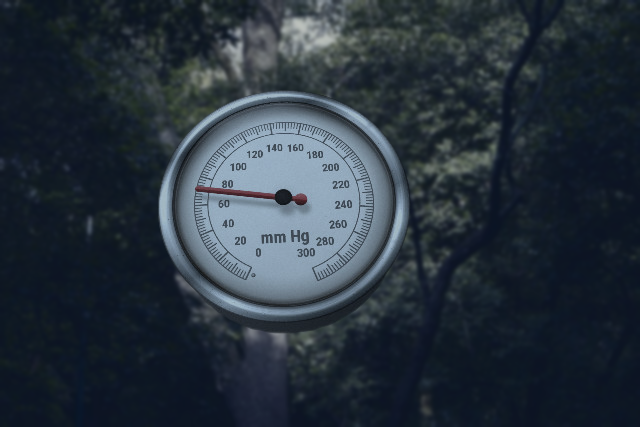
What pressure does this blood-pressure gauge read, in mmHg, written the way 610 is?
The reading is 70
